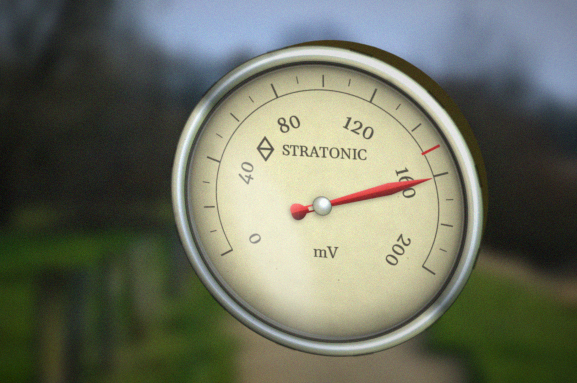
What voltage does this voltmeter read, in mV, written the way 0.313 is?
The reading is 160
